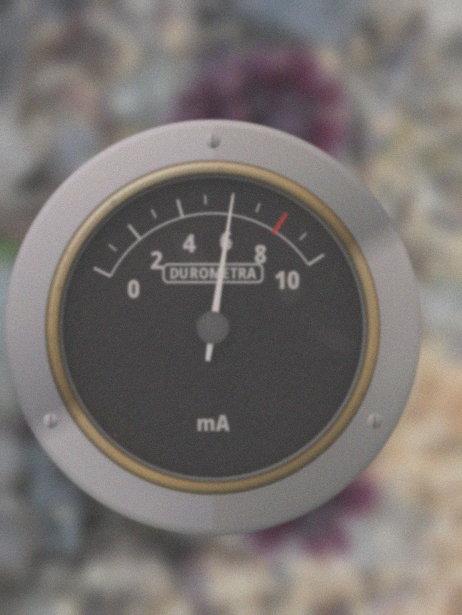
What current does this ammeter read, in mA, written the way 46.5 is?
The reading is 6
